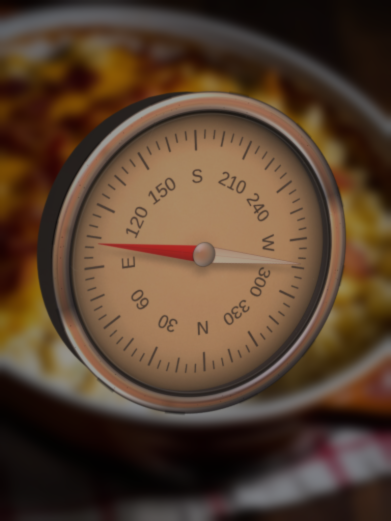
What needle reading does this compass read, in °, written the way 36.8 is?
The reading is 102.5
